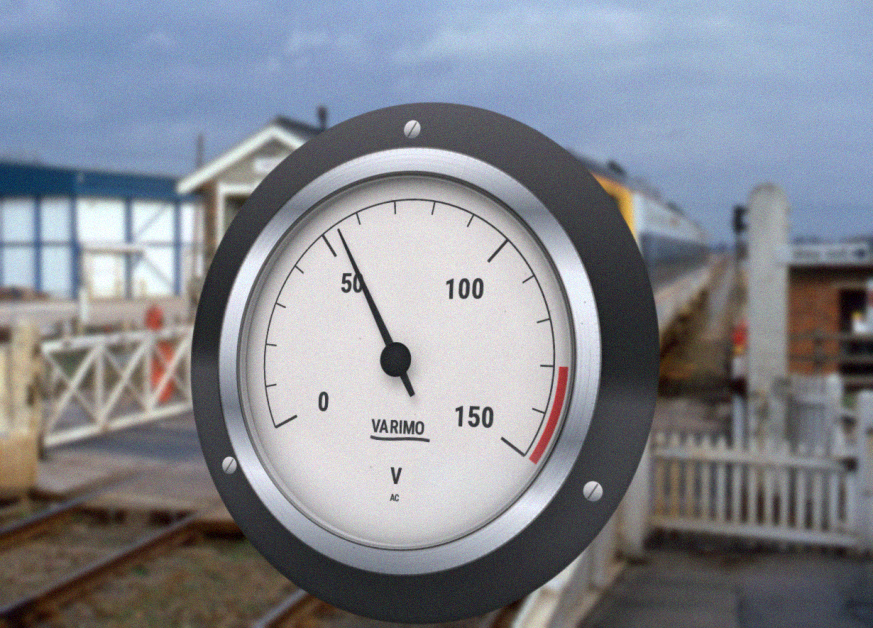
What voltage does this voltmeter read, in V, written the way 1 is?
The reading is 55
